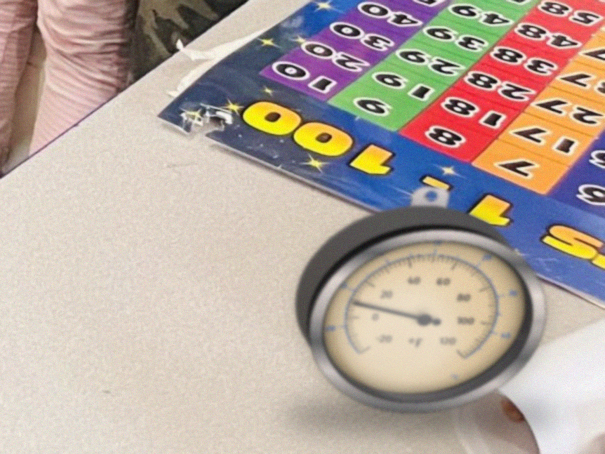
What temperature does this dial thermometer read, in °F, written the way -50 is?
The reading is 10
